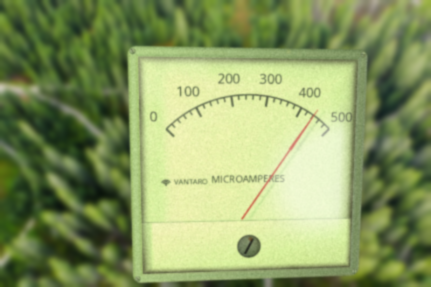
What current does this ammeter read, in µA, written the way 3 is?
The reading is 440
